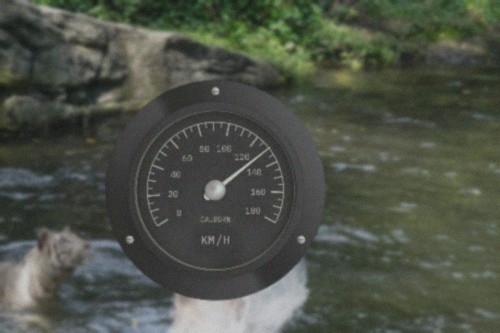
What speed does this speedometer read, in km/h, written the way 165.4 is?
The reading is 130
